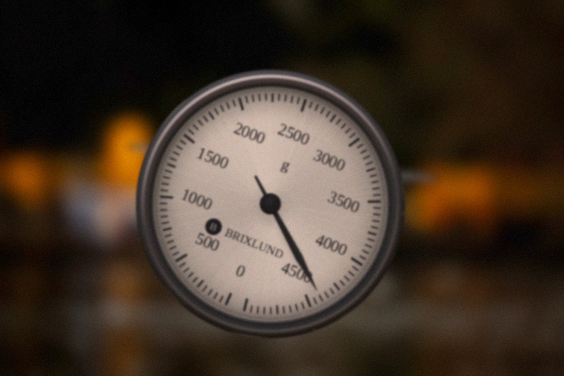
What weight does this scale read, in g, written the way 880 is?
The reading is 4400
